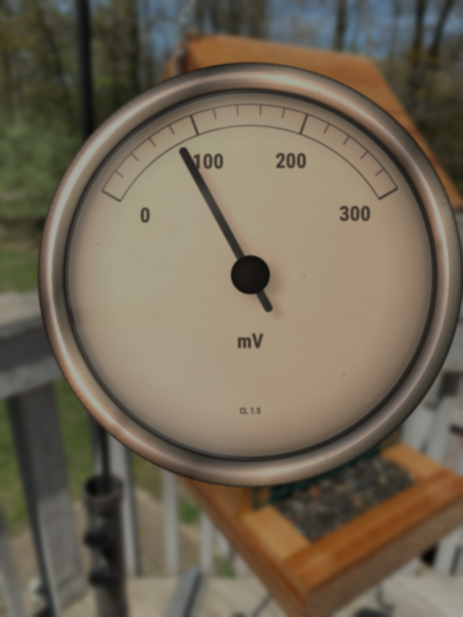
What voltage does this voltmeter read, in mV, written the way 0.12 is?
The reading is 80
